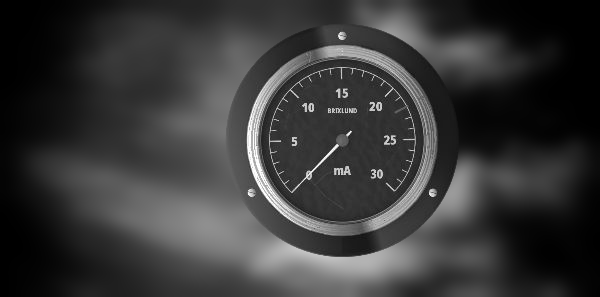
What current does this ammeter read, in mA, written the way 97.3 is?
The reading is 0
